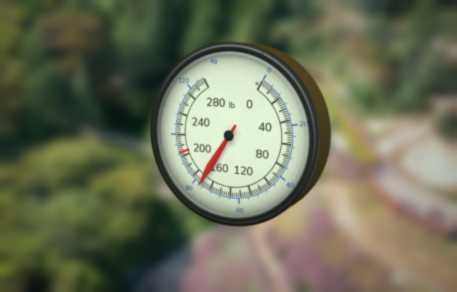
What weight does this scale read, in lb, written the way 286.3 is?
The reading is 170
